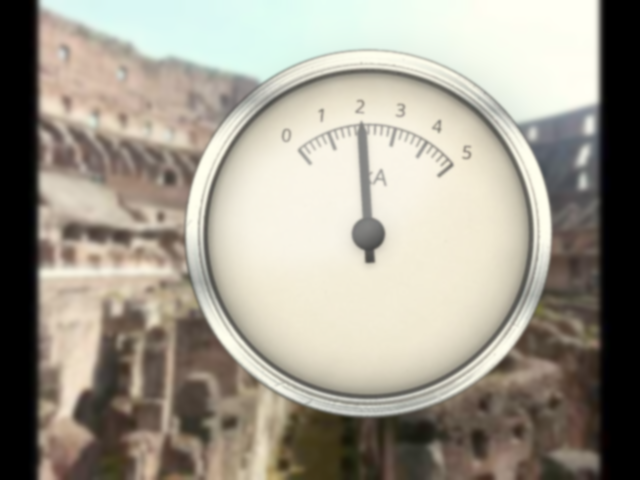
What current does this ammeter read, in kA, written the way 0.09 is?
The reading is 2
